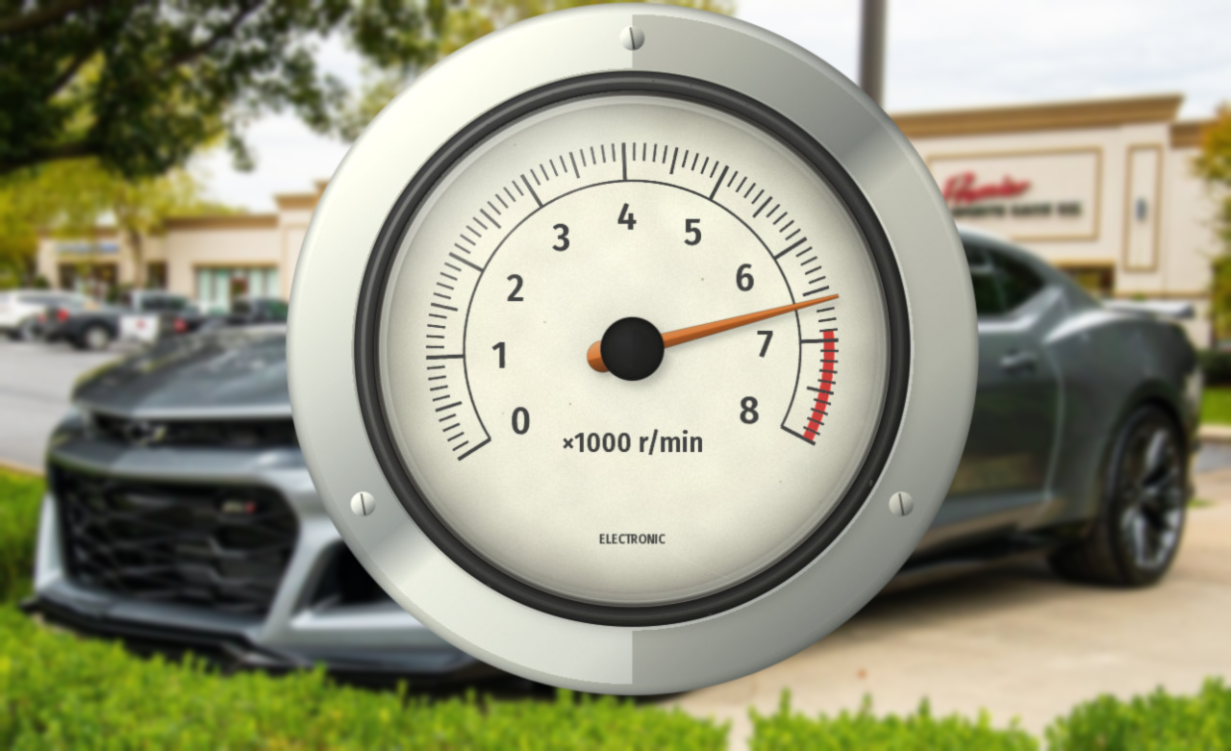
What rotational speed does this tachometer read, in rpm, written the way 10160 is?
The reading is 6600
